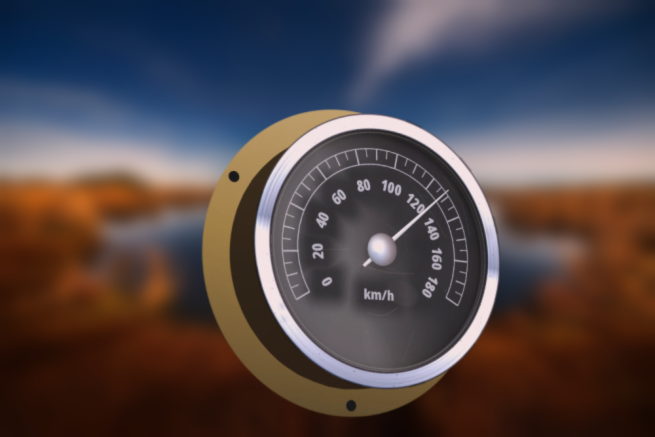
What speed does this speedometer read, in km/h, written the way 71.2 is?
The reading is 127.5
